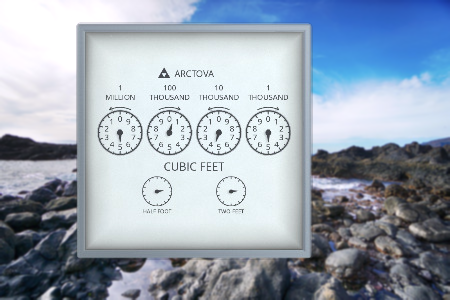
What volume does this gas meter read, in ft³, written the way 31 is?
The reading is 504500
